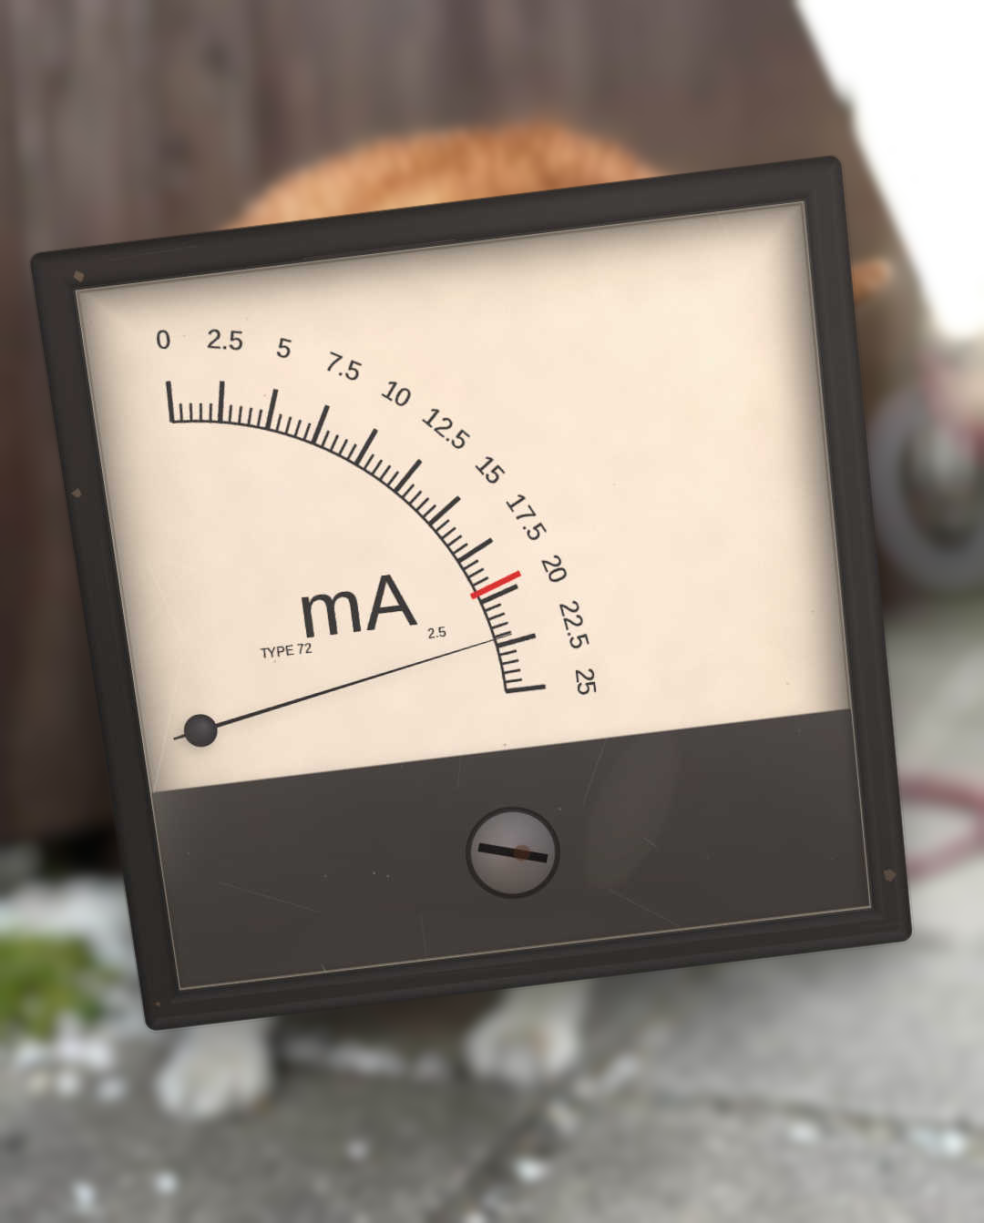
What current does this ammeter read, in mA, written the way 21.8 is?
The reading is 22
